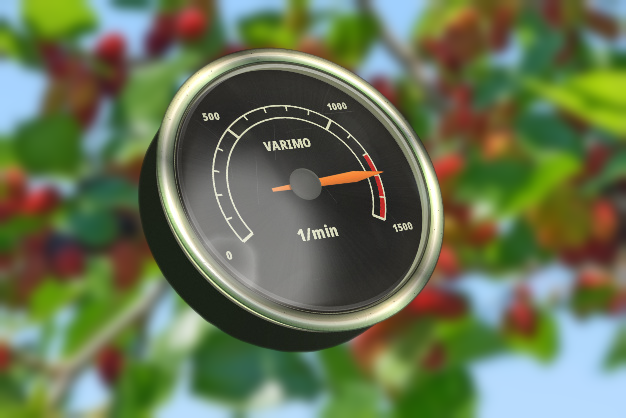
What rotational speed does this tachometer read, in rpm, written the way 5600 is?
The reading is 1300
